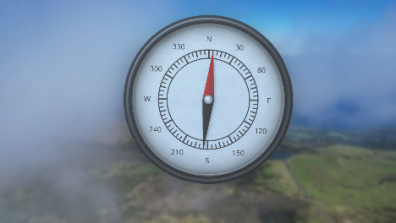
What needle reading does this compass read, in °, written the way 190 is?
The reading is 5
